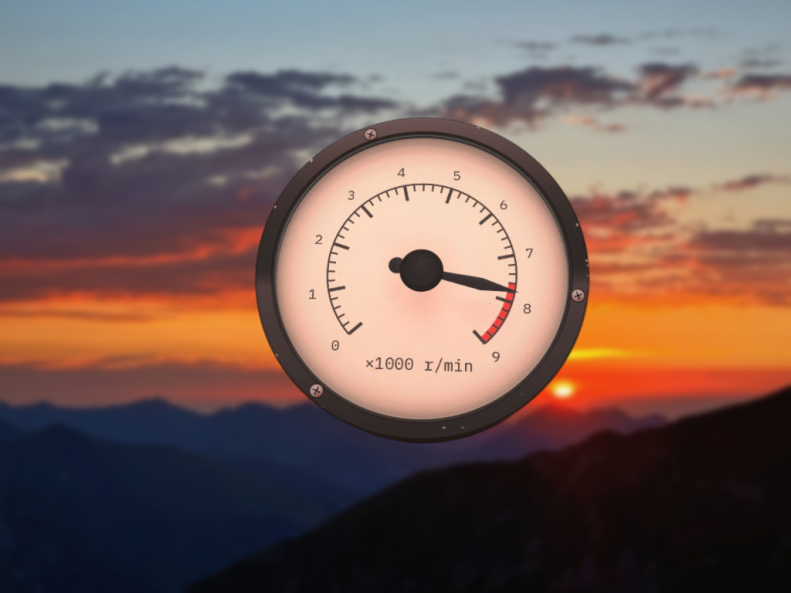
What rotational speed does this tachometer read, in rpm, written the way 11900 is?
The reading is 7800
